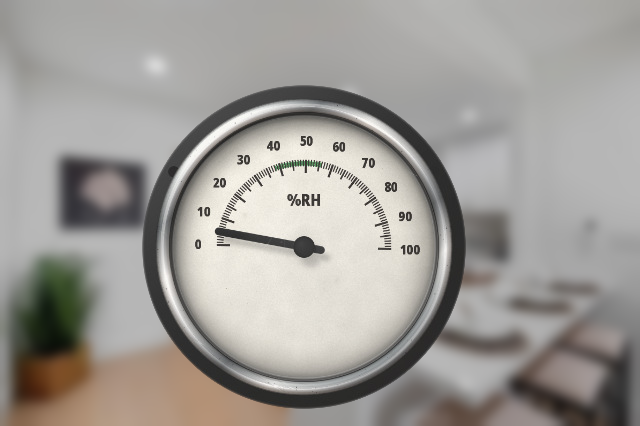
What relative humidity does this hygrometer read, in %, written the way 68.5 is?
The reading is 5
